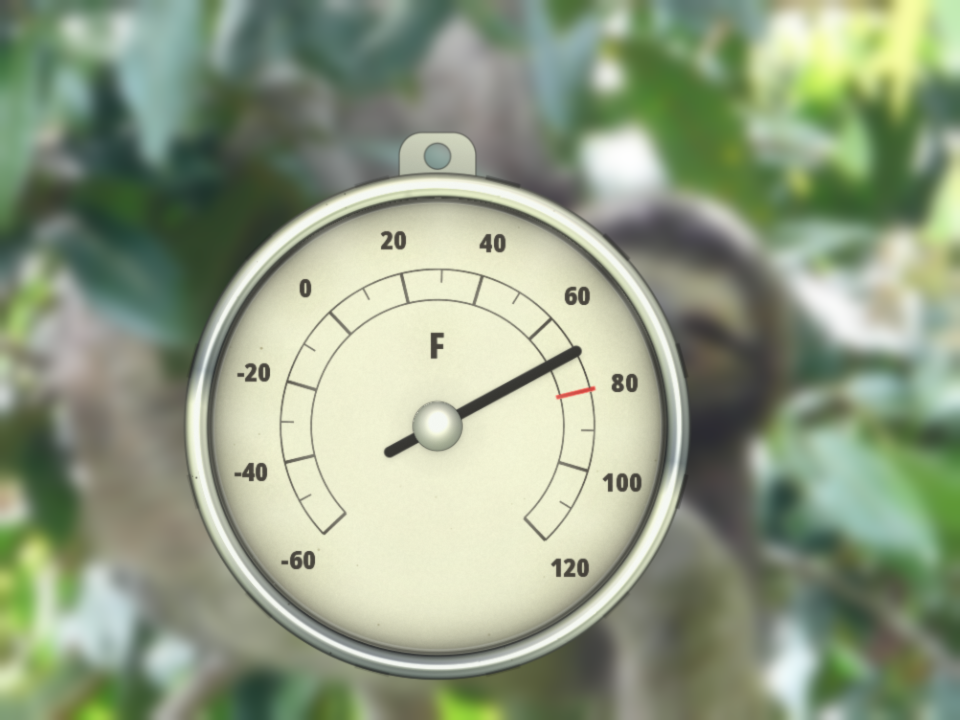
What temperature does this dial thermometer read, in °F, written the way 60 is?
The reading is 70
